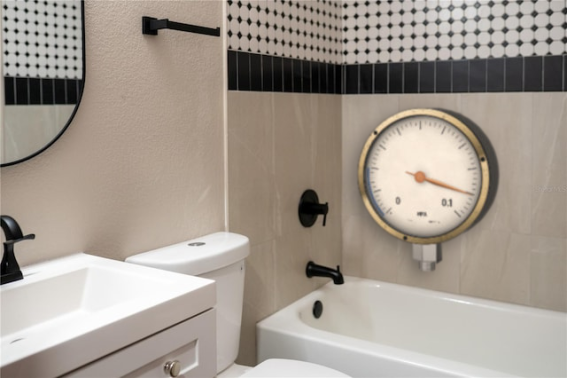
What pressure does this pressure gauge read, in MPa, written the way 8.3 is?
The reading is 0.09
